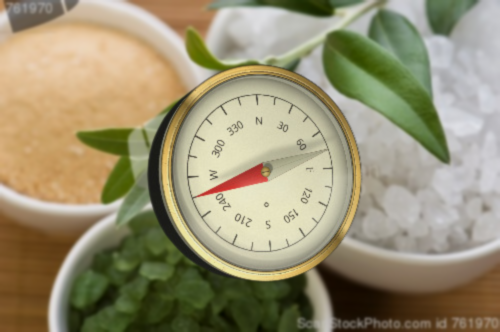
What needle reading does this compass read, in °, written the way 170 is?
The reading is 255
